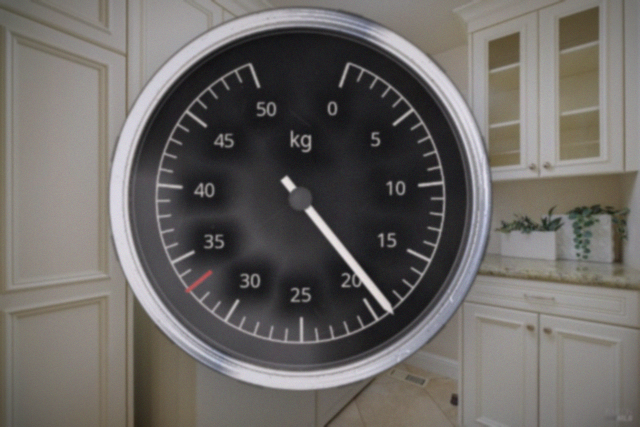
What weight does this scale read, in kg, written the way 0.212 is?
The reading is 19
